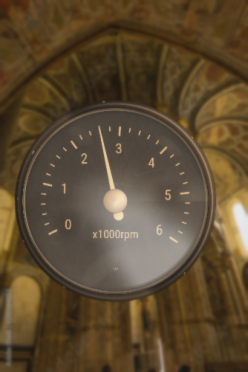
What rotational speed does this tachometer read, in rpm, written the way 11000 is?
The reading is 2600
